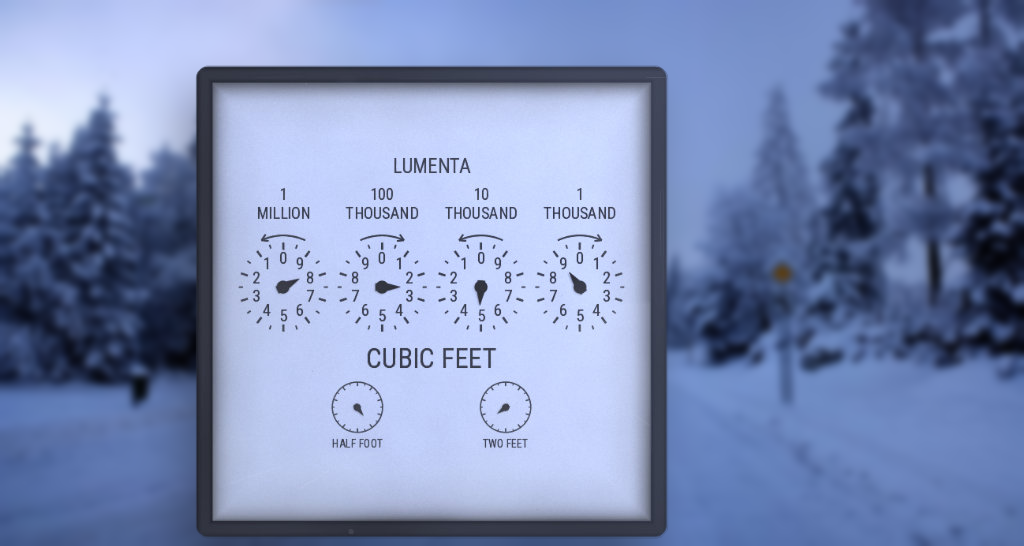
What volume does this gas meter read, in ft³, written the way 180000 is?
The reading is 824900
